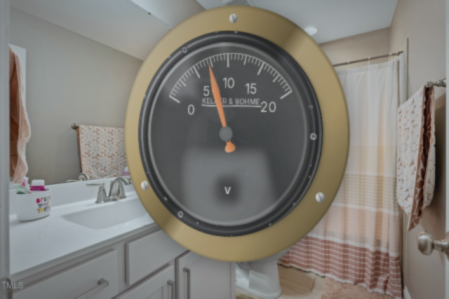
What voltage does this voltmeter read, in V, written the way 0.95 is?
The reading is 7.5
